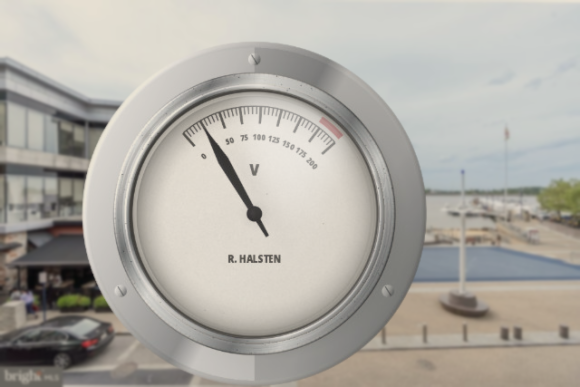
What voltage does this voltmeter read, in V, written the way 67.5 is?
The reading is 25
